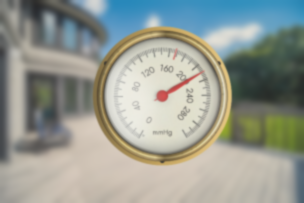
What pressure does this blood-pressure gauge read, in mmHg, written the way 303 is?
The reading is 210
